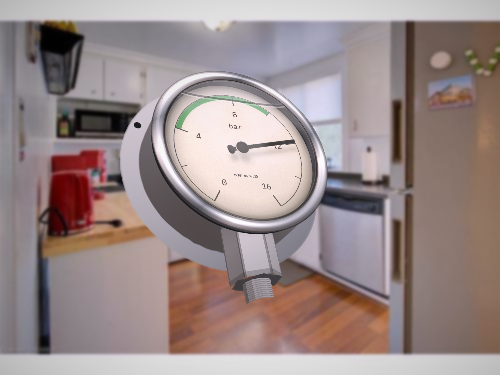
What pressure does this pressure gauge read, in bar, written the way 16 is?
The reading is 12
